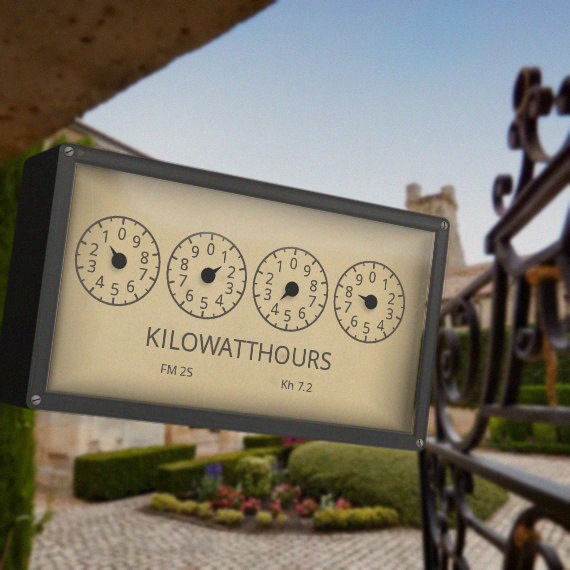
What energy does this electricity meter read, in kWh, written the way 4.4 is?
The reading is 1138
